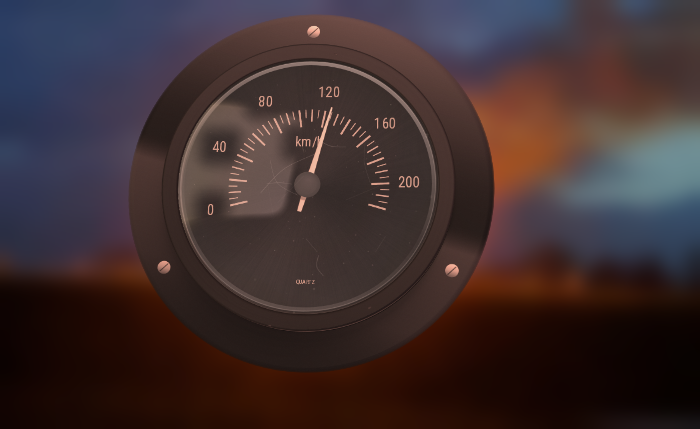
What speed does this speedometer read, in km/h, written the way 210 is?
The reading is 125
